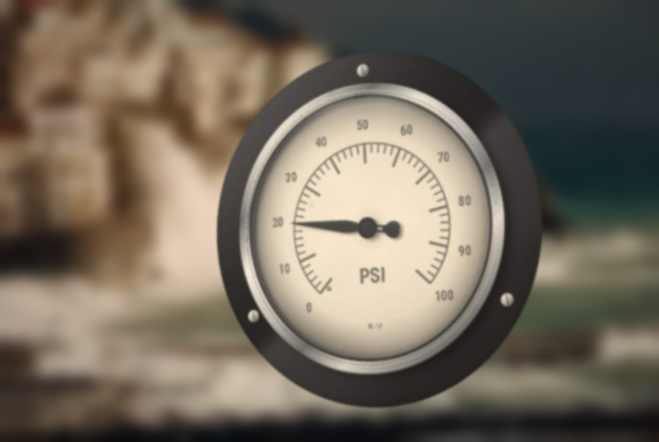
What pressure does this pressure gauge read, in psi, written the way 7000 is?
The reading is 20
